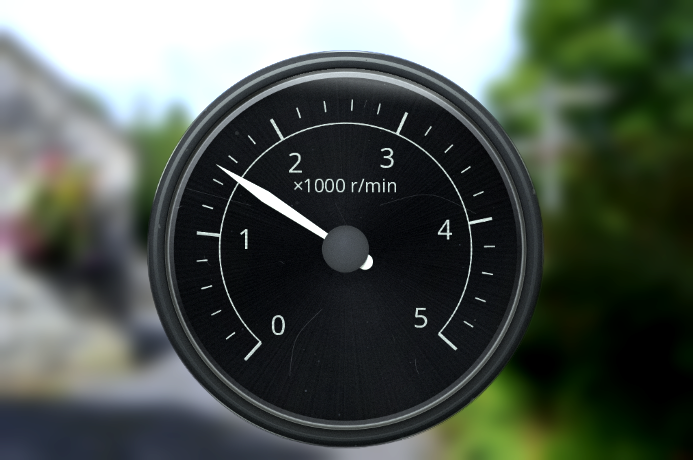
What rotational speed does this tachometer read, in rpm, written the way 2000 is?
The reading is 1500
